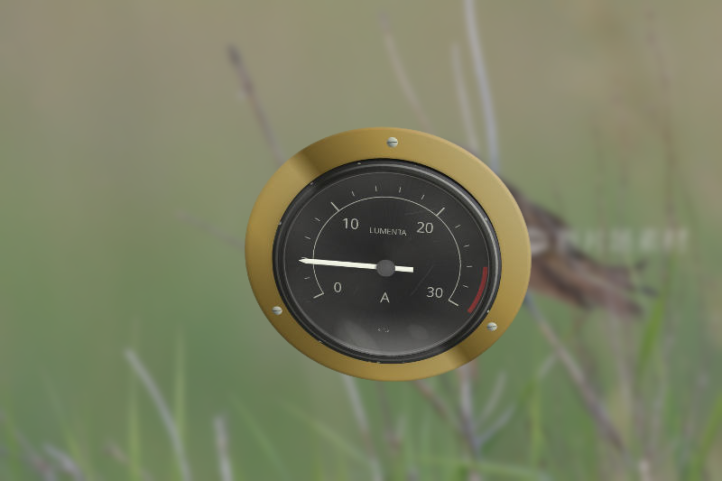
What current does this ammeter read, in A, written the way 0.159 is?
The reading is 4
